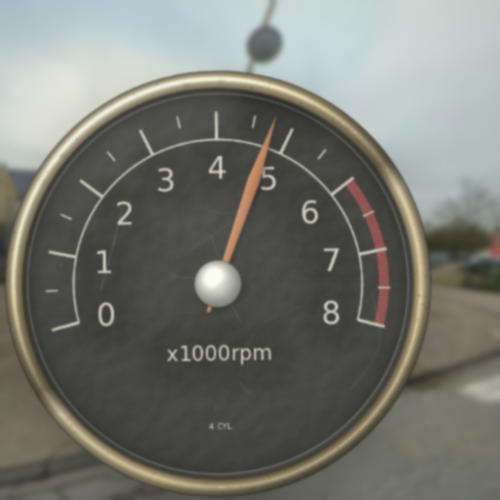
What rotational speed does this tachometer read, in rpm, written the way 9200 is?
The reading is 4750
